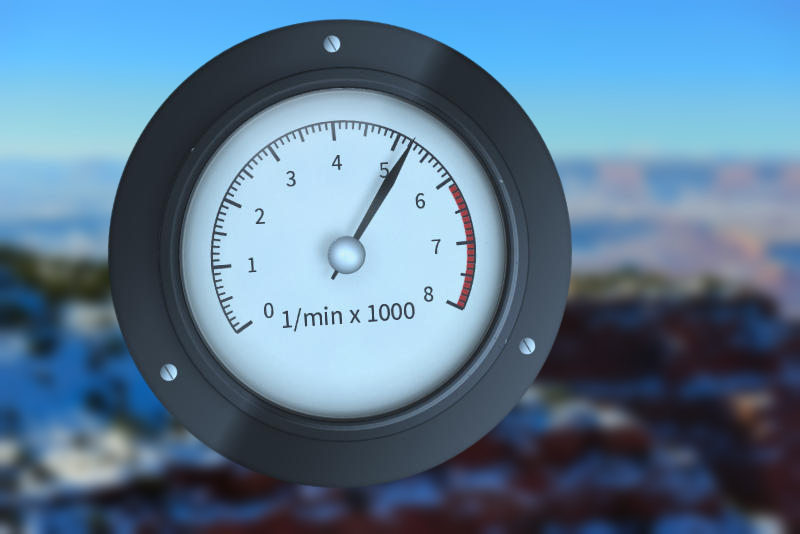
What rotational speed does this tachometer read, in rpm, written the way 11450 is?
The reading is 5200
